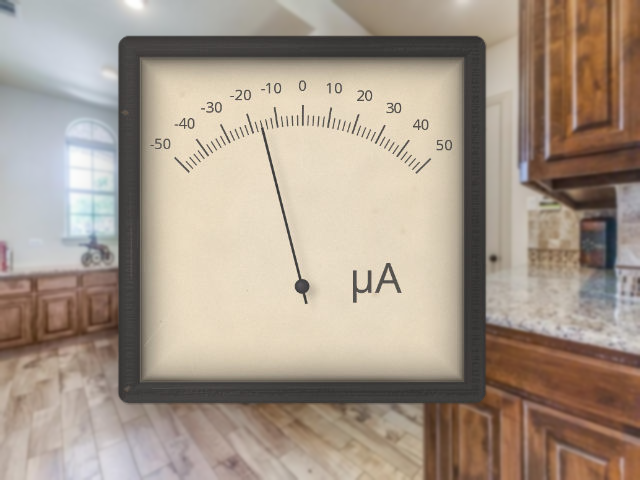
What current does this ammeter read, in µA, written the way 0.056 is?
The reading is -16
